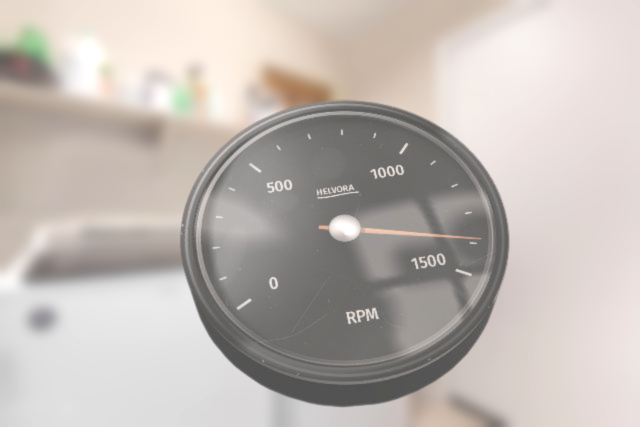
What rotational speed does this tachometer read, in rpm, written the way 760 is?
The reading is 1400
